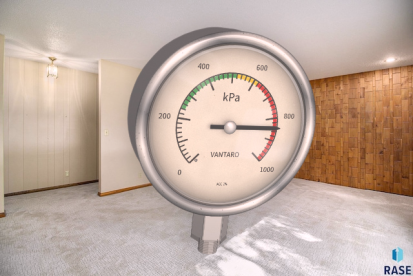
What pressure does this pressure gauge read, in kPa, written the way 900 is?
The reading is 840
